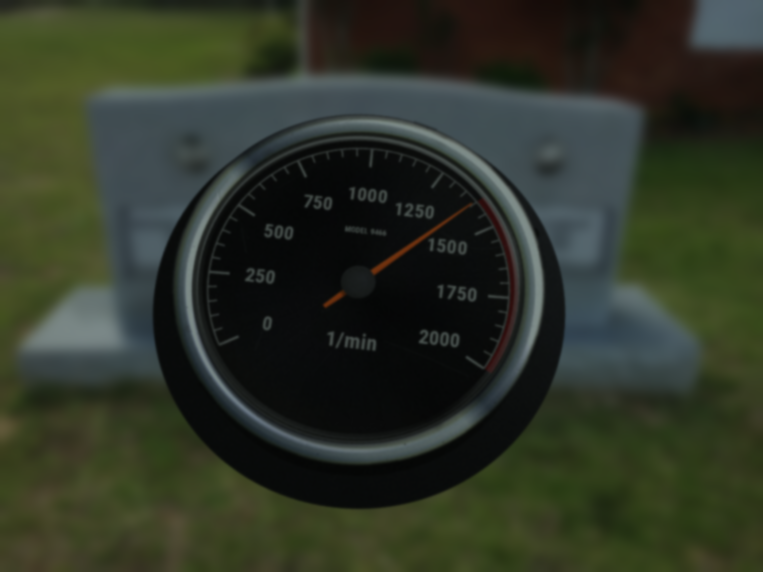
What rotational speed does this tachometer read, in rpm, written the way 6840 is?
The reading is 1400
